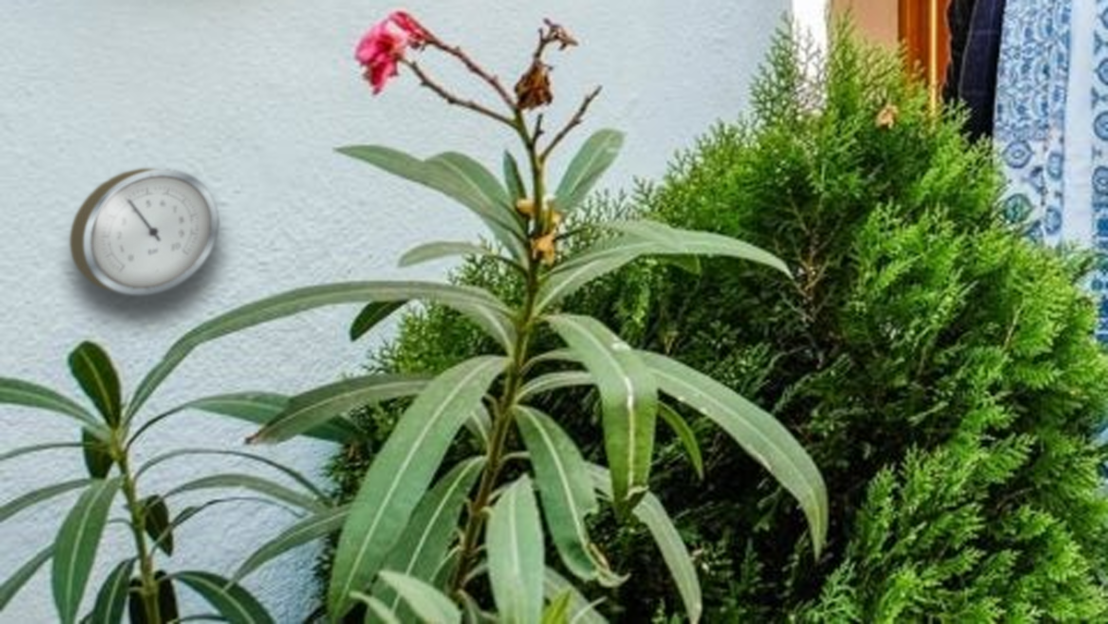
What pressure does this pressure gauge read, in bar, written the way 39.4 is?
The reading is 4
